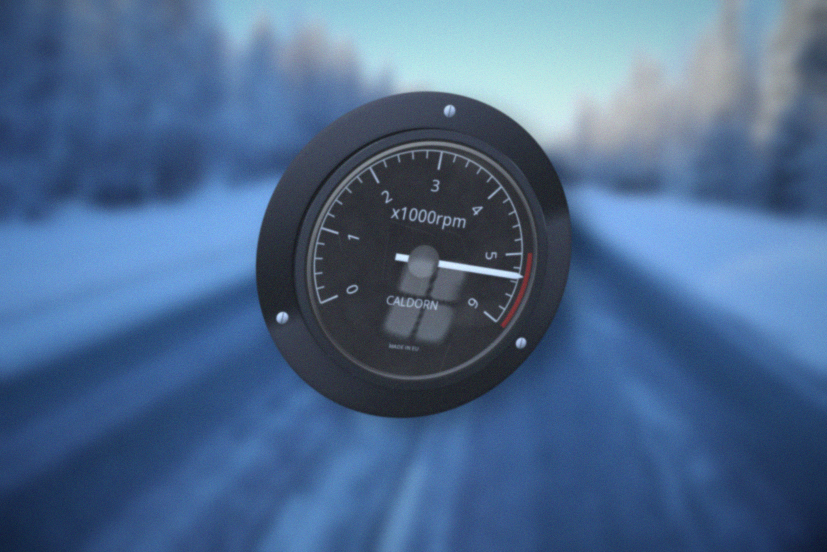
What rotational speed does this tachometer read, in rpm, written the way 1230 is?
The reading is 5300
